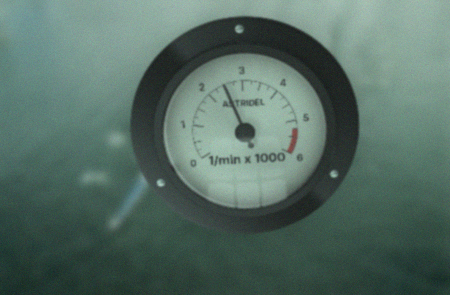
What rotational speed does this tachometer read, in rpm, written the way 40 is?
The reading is 2500
